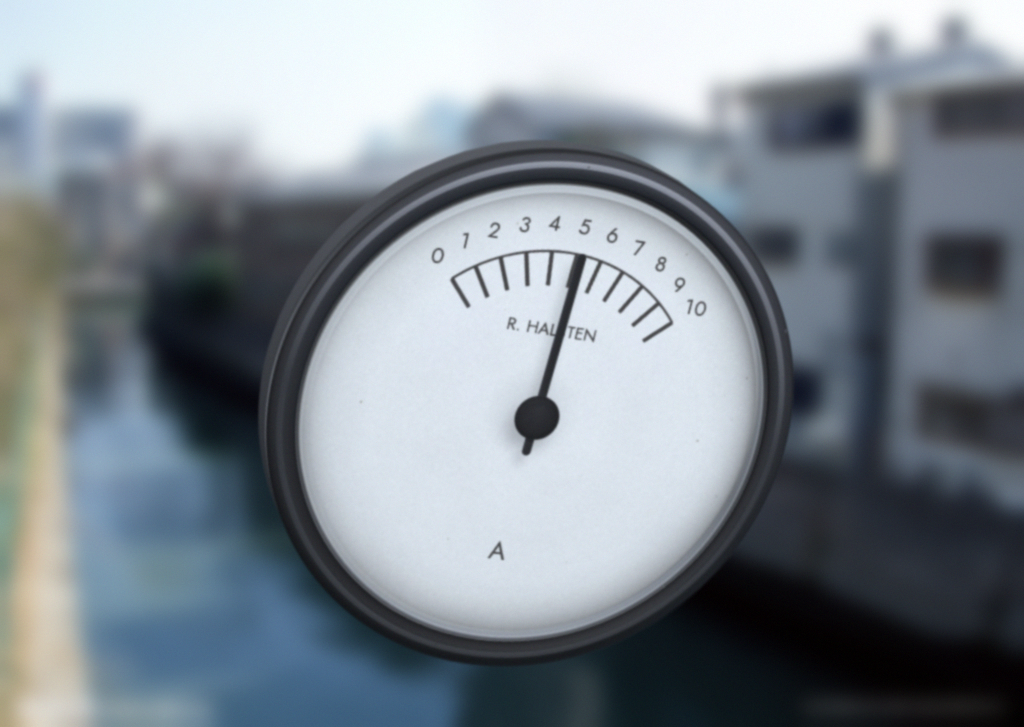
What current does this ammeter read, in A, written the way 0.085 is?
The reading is 5
